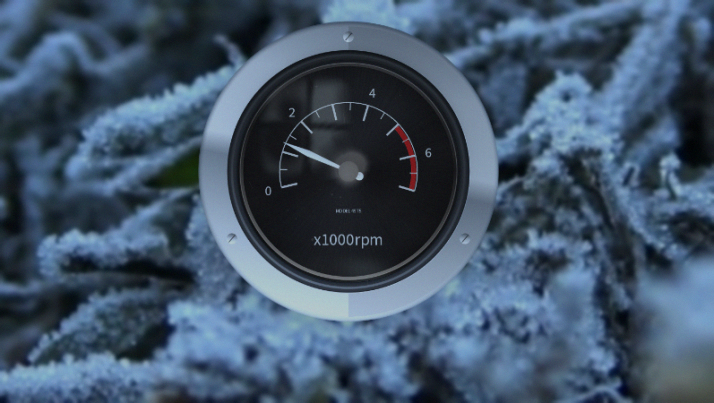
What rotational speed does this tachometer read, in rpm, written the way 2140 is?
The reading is 1250
